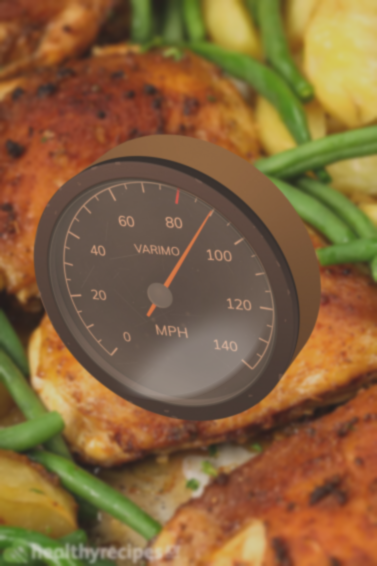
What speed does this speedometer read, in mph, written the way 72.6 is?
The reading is 90
